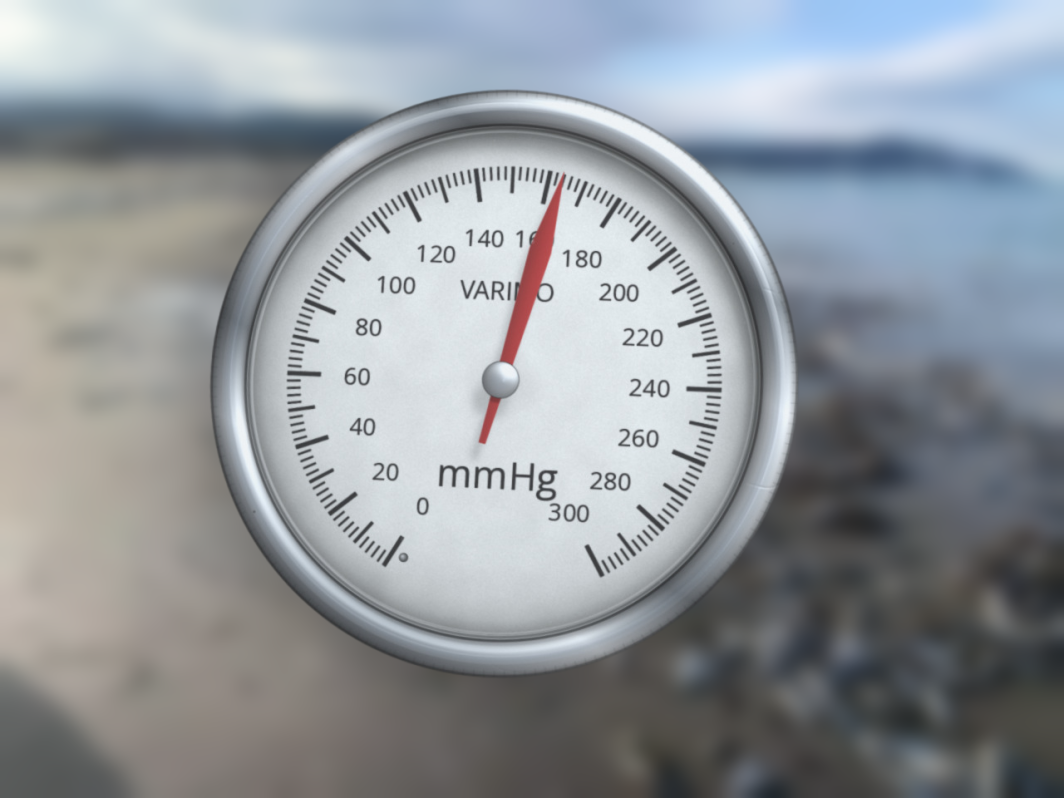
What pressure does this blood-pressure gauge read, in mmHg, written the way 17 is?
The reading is 164
